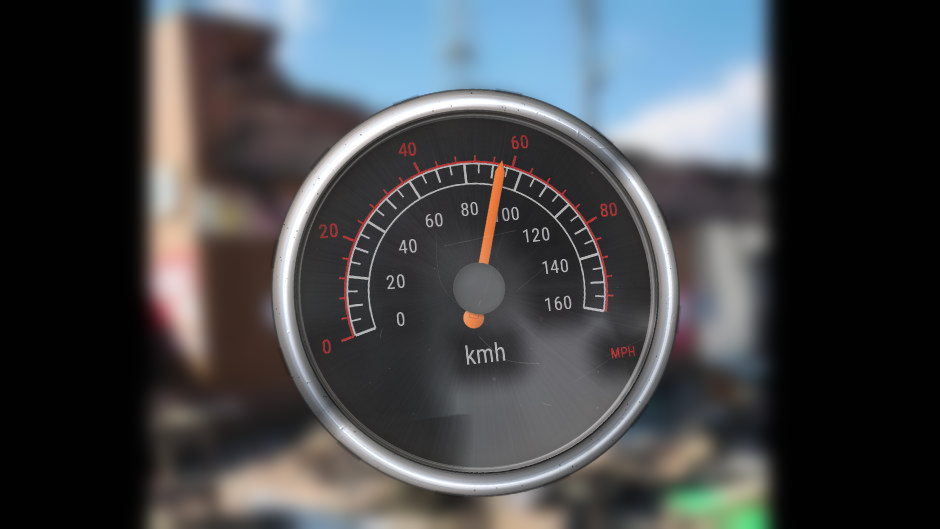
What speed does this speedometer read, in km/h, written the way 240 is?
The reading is 92.5
